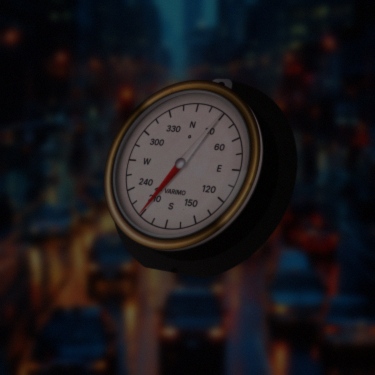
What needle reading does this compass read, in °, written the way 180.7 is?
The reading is 210
